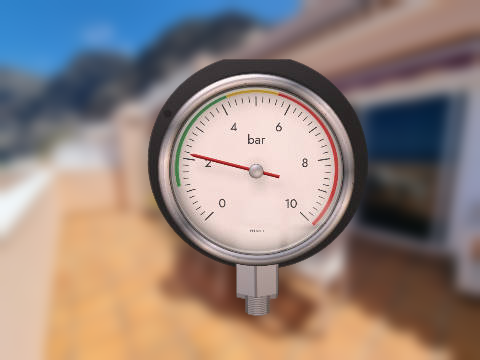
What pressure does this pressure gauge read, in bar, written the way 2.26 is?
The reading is 2.2
